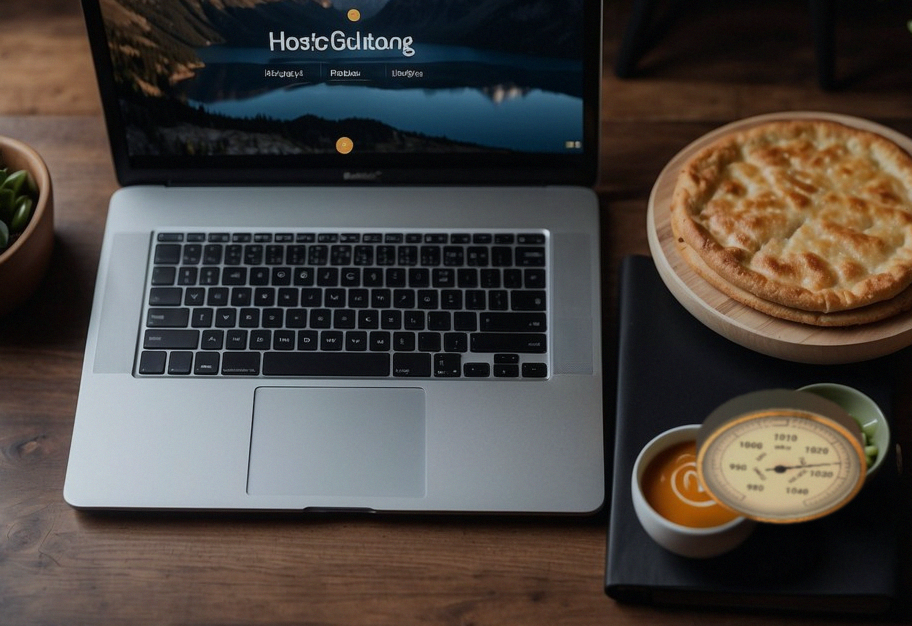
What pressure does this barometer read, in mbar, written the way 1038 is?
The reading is 1025
